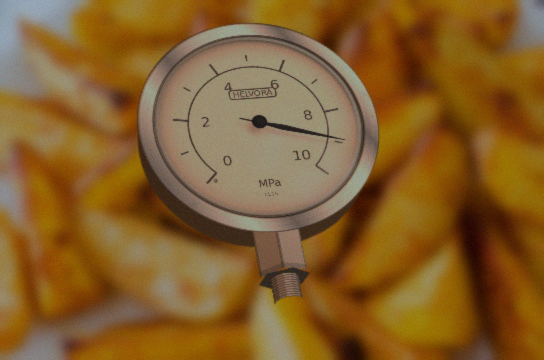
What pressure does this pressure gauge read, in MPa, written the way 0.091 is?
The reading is 9
